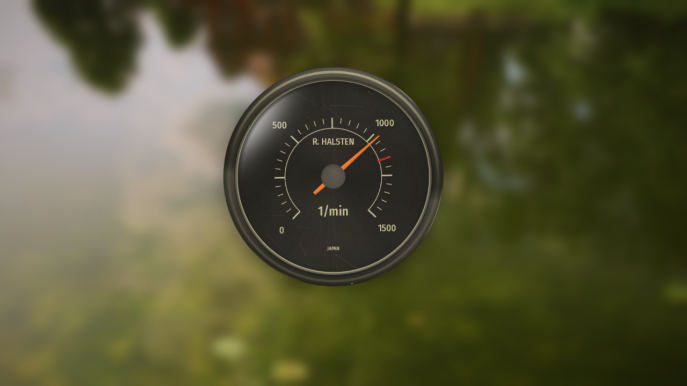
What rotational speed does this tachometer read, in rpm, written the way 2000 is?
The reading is 1025
